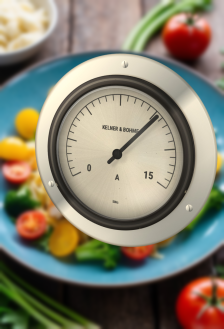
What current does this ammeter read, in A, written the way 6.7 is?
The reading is 10.25
